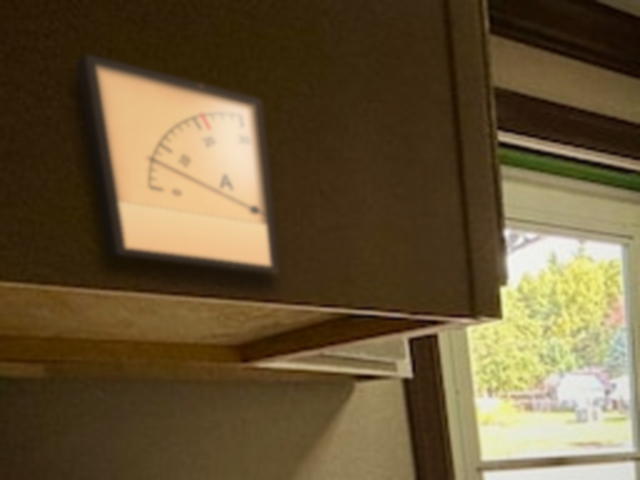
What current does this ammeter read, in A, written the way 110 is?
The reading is 6
